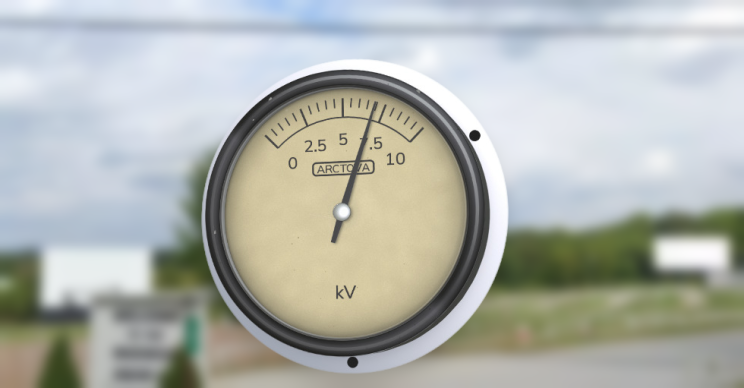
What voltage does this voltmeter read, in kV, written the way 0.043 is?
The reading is 7
